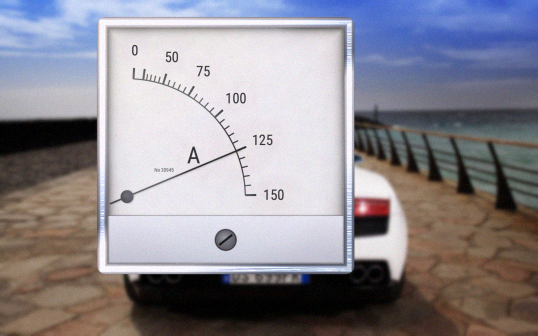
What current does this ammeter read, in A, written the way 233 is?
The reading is 125
